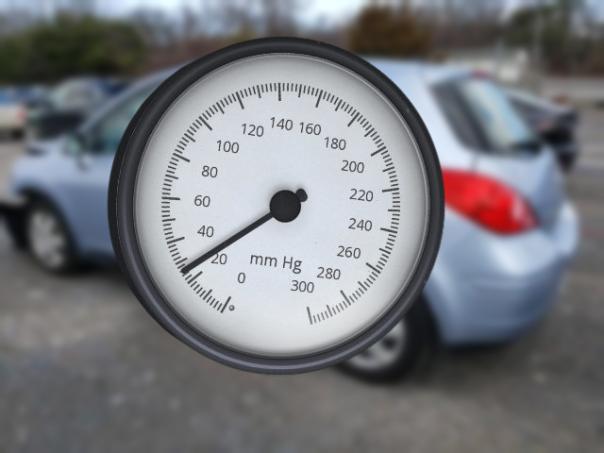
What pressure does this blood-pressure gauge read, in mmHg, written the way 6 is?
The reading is 26
